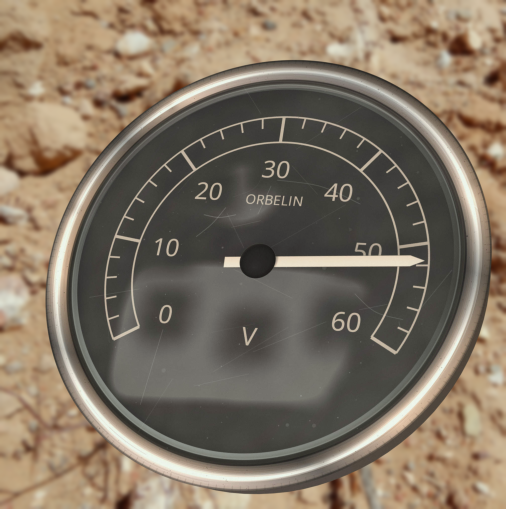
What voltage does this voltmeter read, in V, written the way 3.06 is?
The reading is 52
